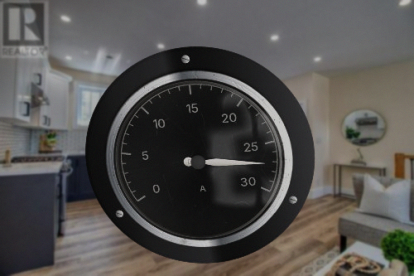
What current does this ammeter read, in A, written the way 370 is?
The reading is 27
